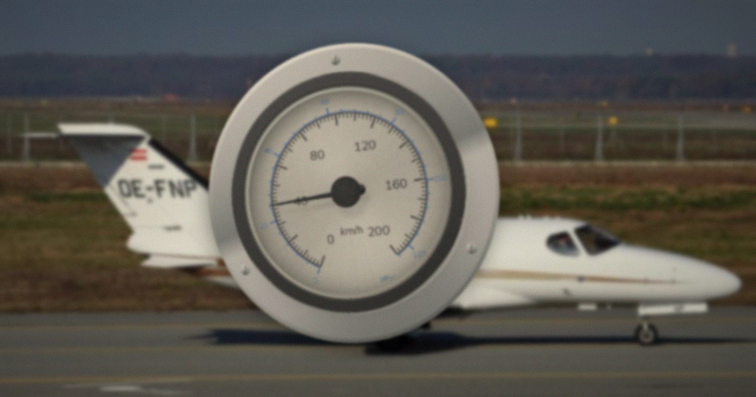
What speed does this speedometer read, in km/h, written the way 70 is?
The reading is 40
